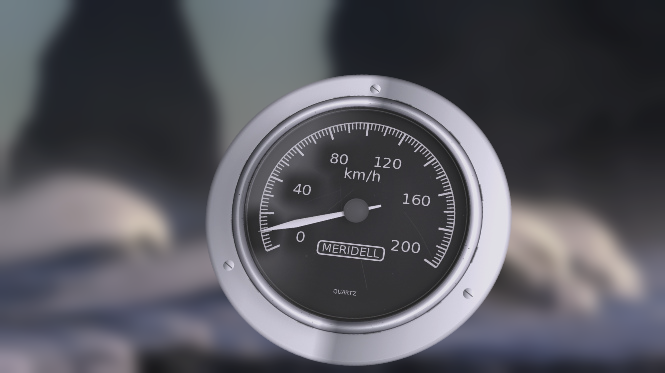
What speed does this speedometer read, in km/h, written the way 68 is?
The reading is 10
